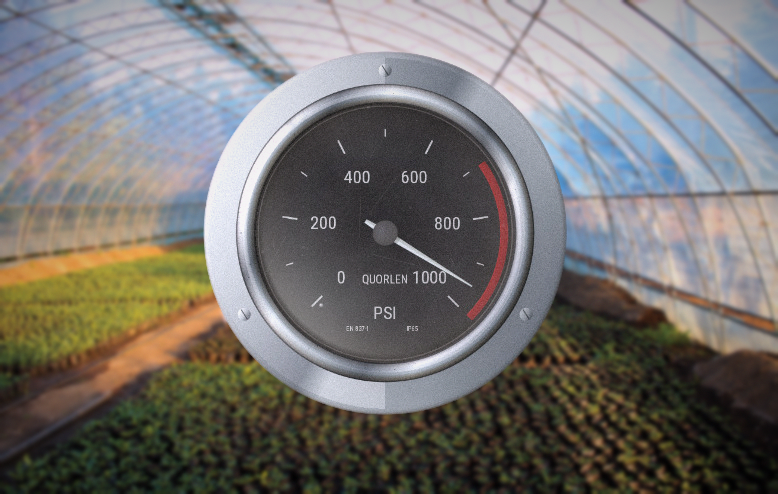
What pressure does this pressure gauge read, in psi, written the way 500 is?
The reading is 950
